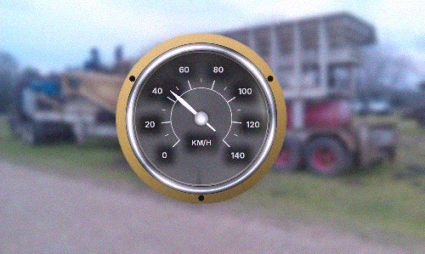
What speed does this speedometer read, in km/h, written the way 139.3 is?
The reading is 45
